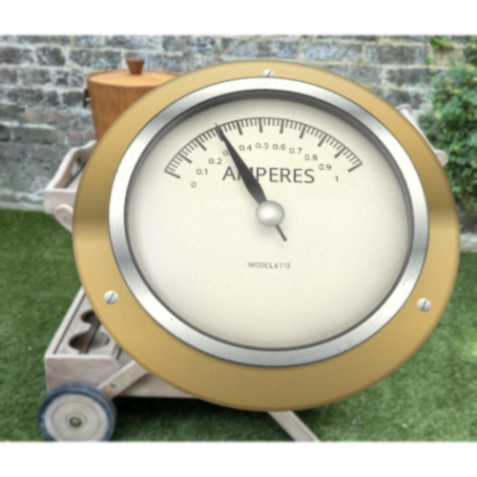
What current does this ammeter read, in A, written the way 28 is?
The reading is 0.3
